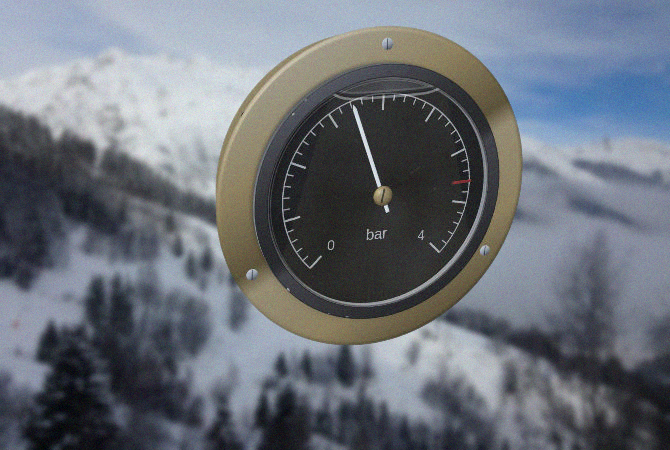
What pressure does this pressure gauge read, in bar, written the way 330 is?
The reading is 1.7
